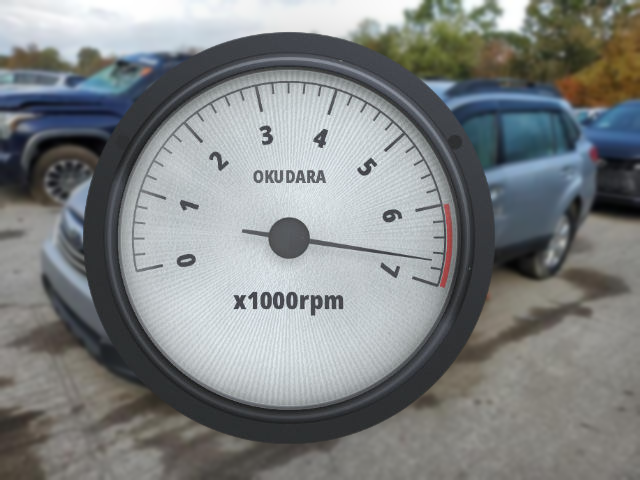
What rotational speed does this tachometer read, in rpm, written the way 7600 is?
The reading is 6700
